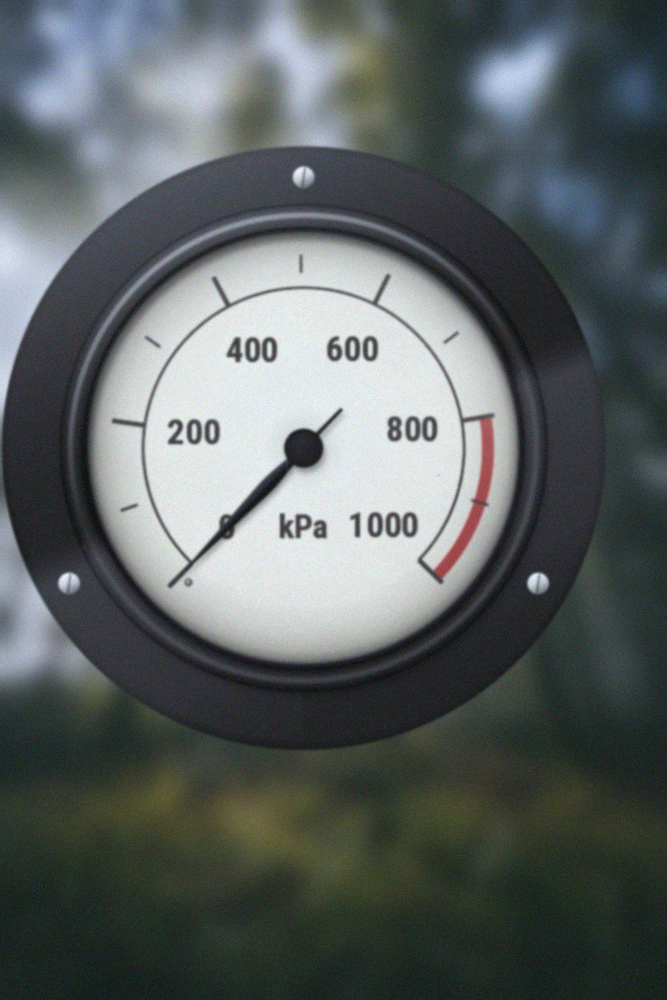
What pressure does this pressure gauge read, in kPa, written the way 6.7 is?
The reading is 0
